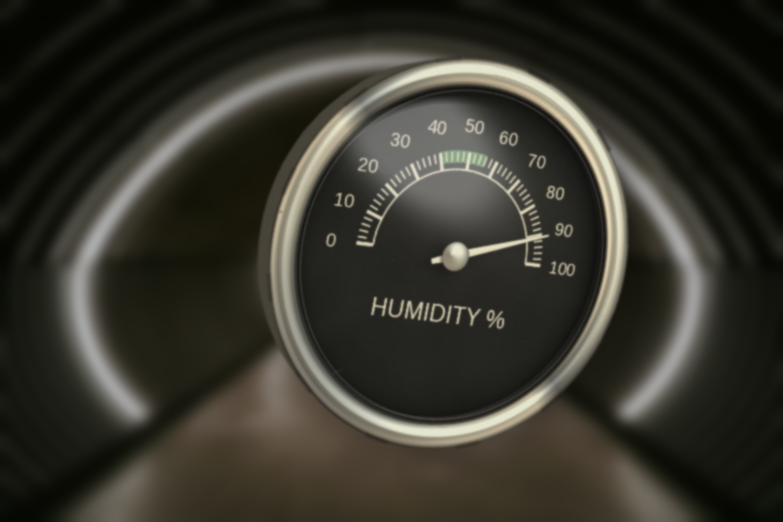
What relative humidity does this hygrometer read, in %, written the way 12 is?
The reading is 90
